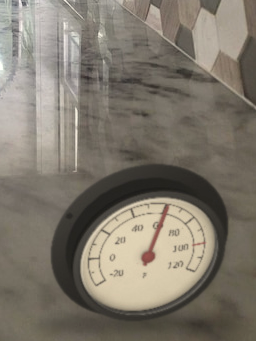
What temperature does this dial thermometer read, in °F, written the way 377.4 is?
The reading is 60
